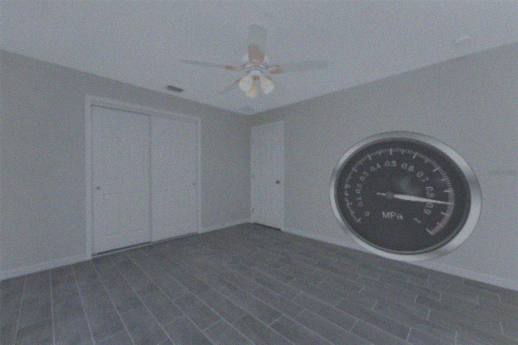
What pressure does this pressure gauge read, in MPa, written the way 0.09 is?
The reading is 0.85
